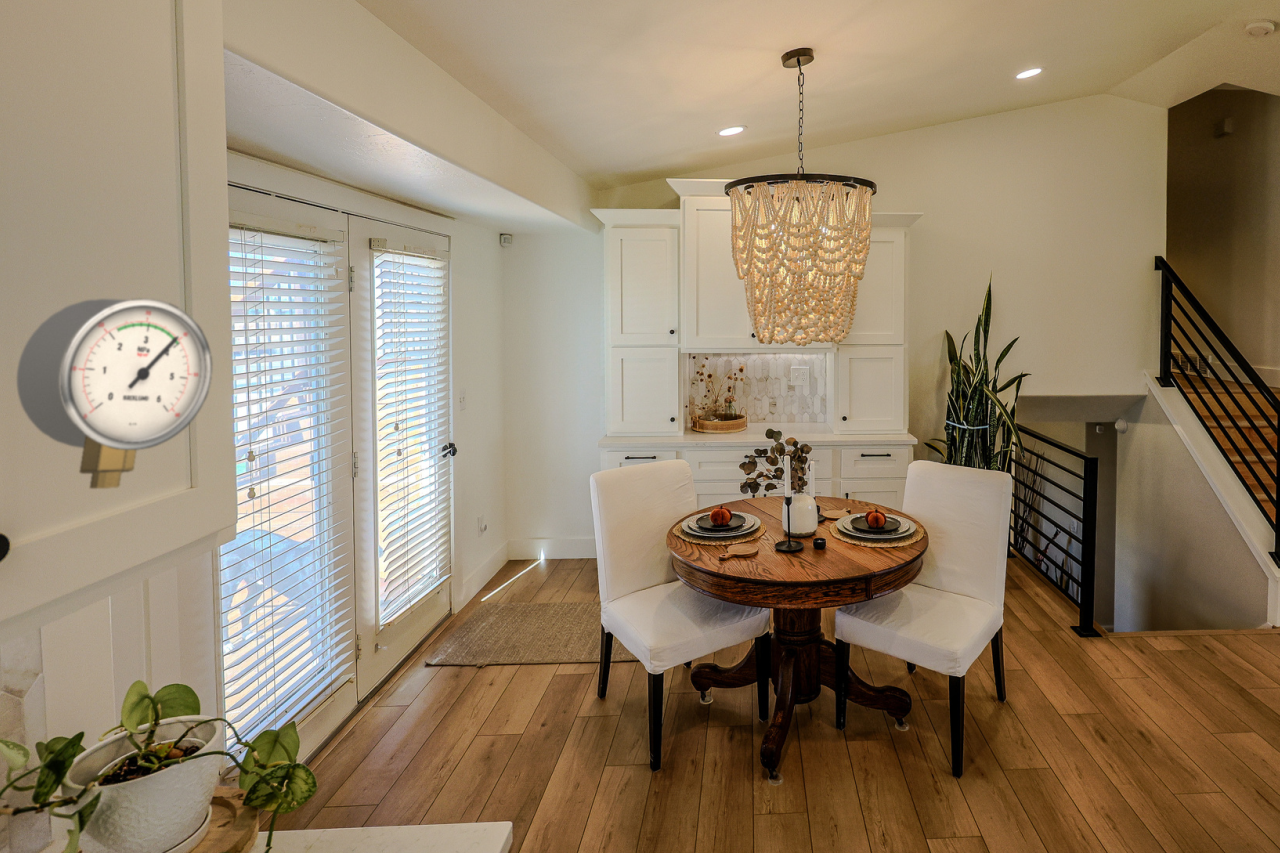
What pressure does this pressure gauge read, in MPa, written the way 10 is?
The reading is 3.8
